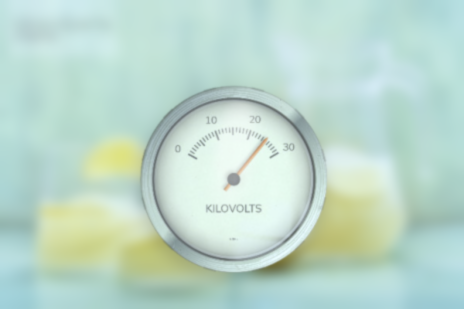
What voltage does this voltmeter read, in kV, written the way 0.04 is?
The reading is 25
